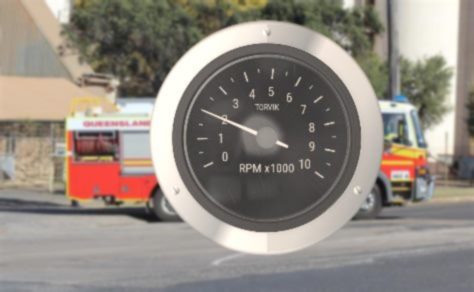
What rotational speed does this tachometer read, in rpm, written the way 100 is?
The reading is 2000
